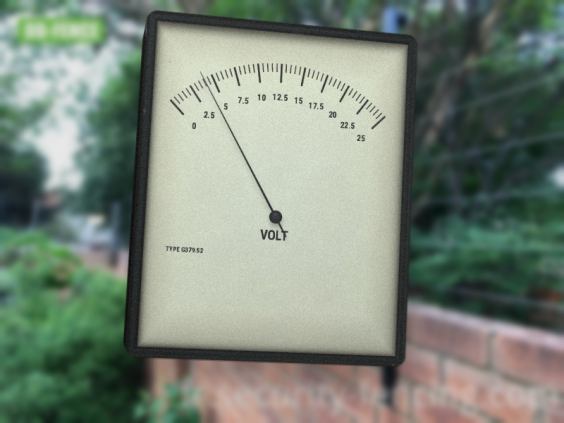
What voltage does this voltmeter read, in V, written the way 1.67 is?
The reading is 4
